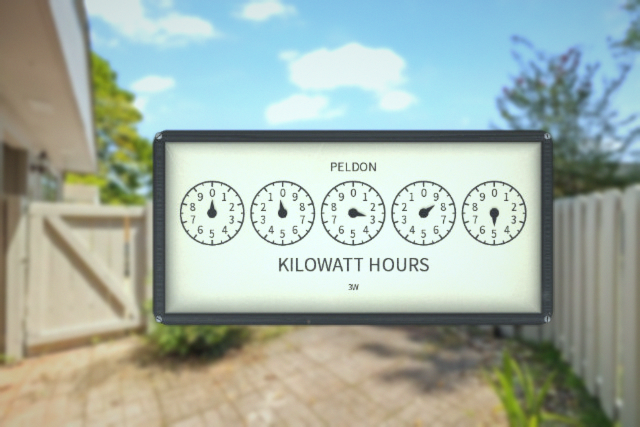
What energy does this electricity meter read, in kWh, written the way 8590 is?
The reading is 285
